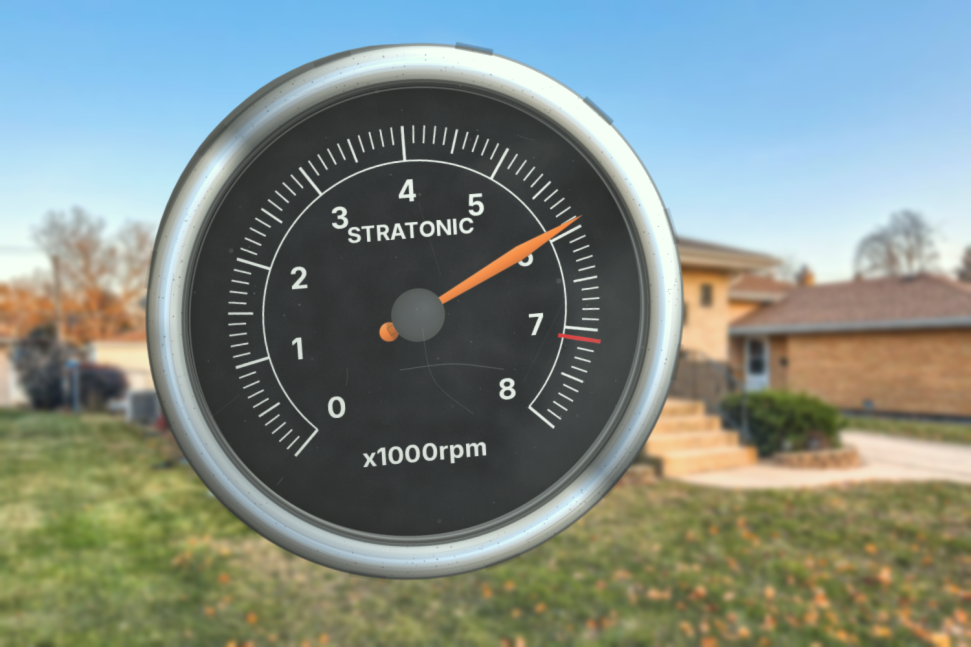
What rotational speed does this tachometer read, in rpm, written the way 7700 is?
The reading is 5900
